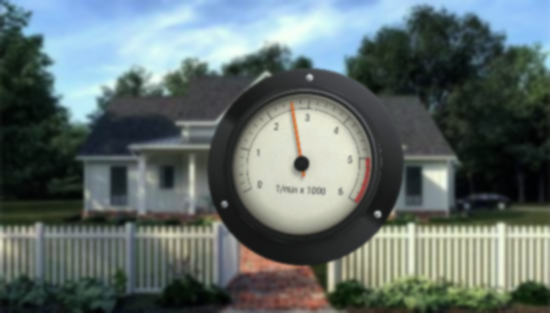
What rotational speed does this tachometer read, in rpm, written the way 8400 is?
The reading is 2600
